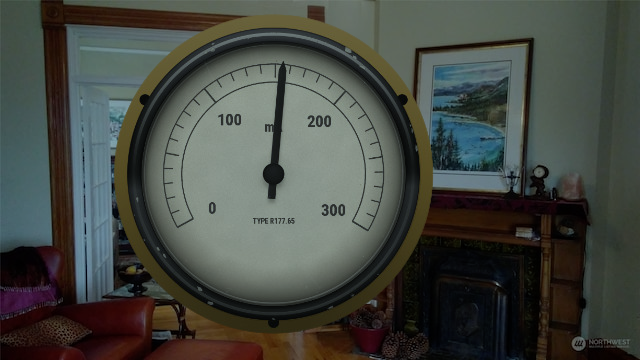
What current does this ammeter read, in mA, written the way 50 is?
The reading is 155
